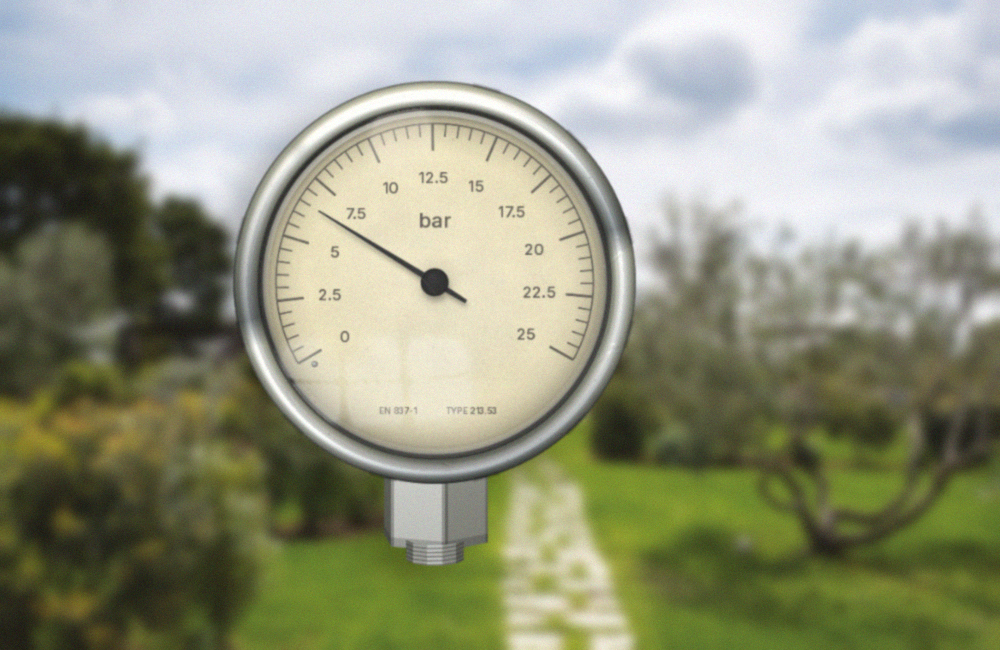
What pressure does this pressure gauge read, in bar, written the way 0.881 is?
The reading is 6.5
